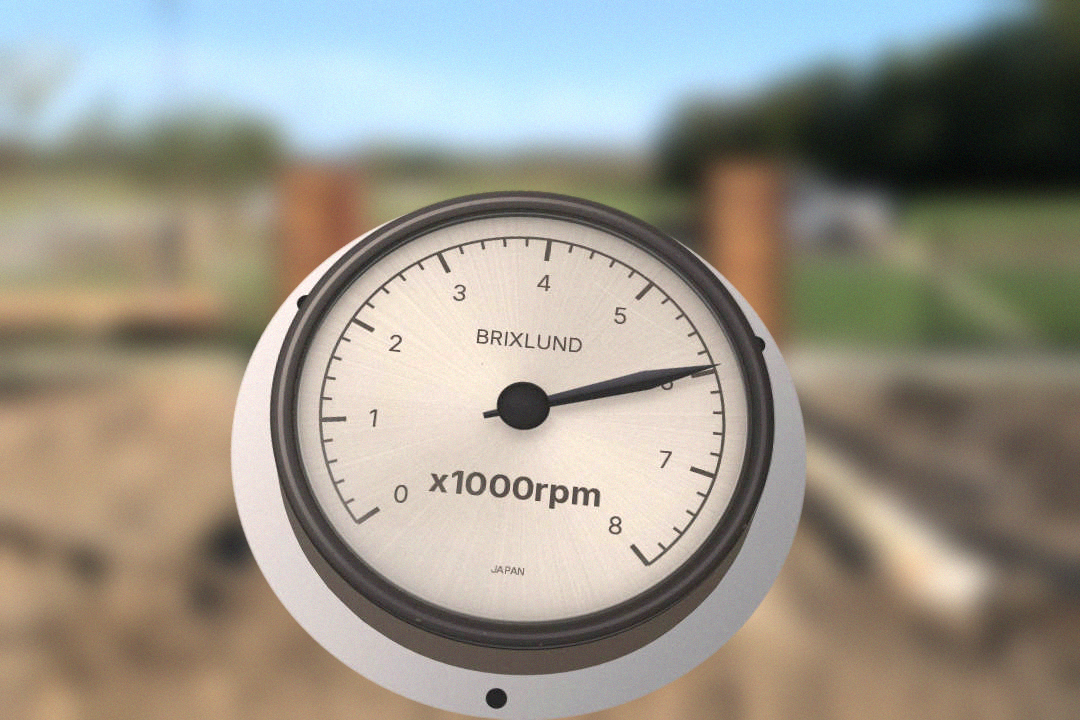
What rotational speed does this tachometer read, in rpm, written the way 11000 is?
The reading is 6000
